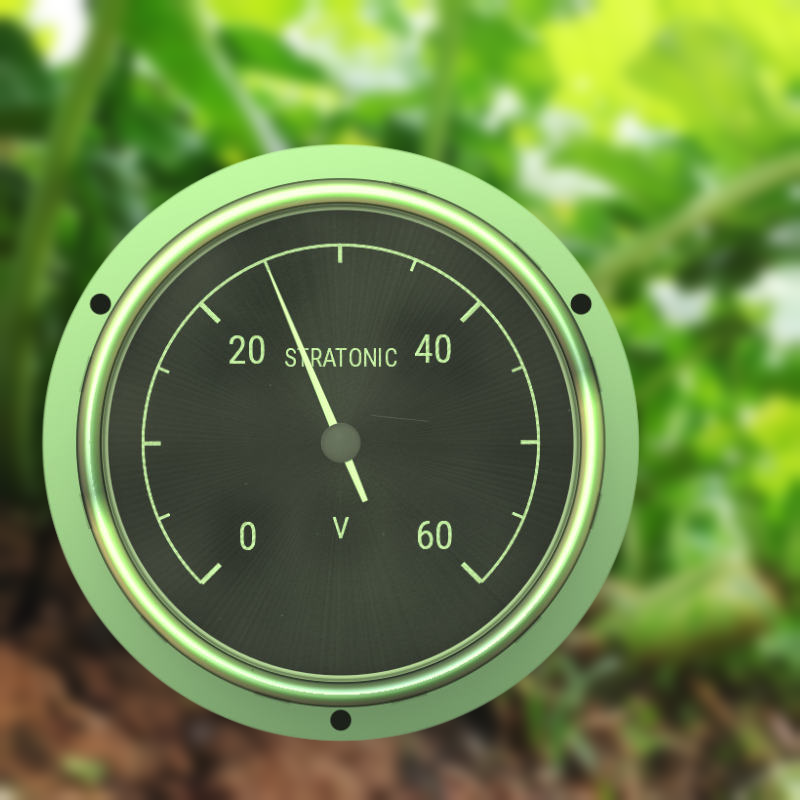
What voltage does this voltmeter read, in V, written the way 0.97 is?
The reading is 25
